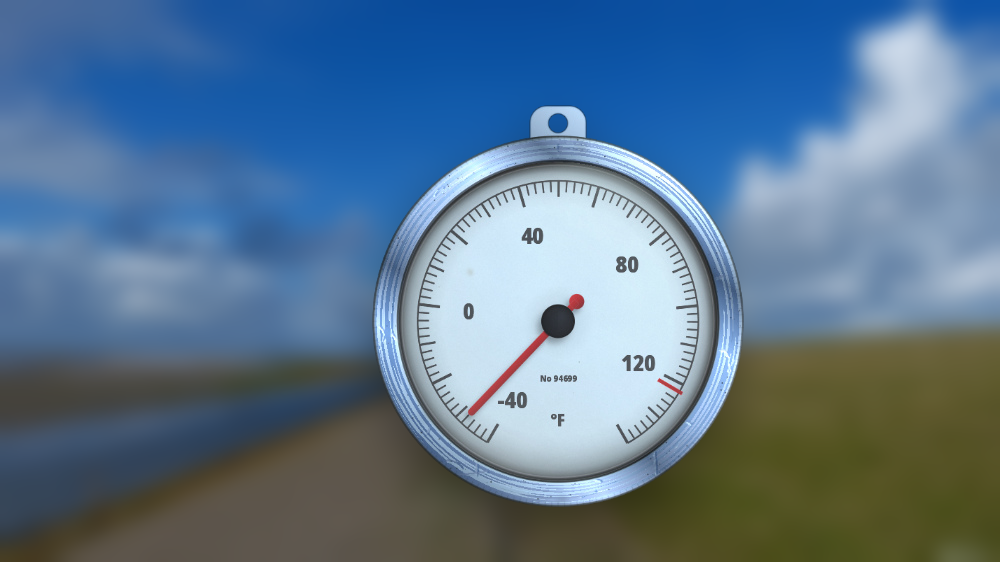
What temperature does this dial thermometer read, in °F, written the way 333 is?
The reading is -32
